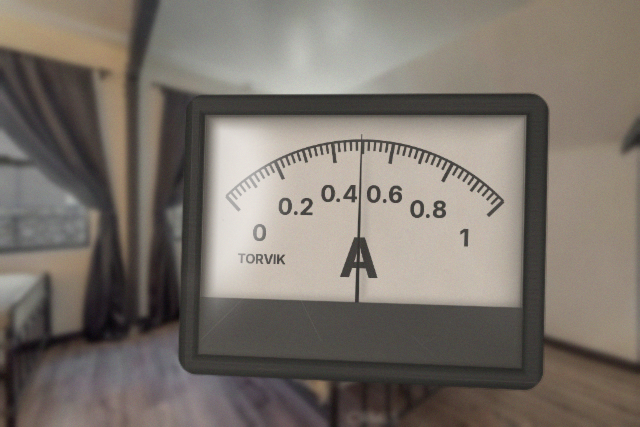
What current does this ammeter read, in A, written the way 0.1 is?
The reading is 0.5
